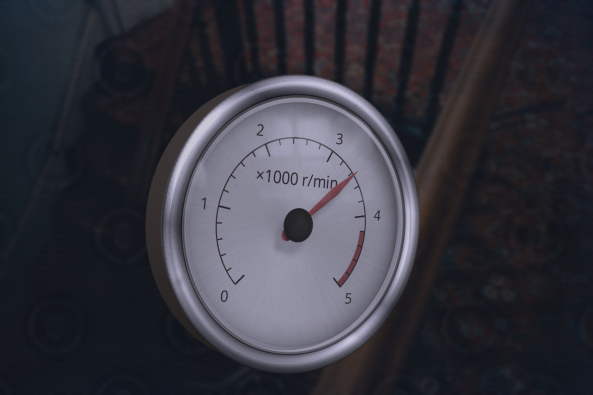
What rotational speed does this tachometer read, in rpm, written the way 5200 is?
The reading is 3400
